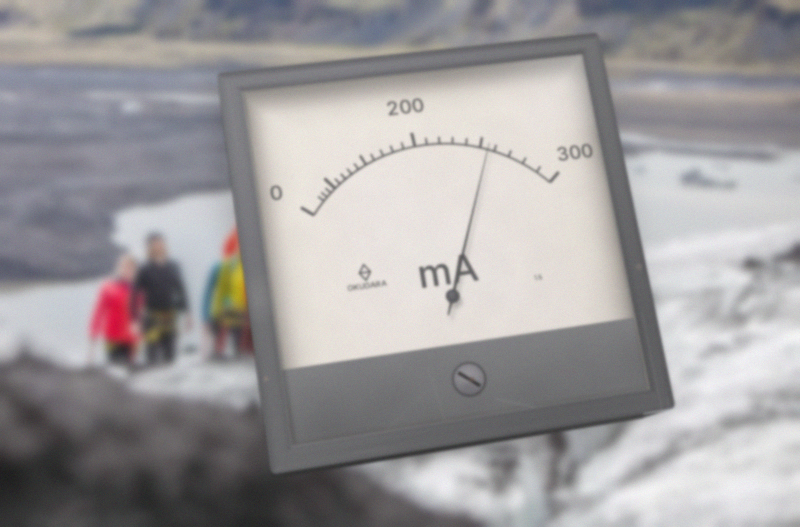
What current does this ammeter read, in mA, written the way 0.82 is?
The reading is 255
